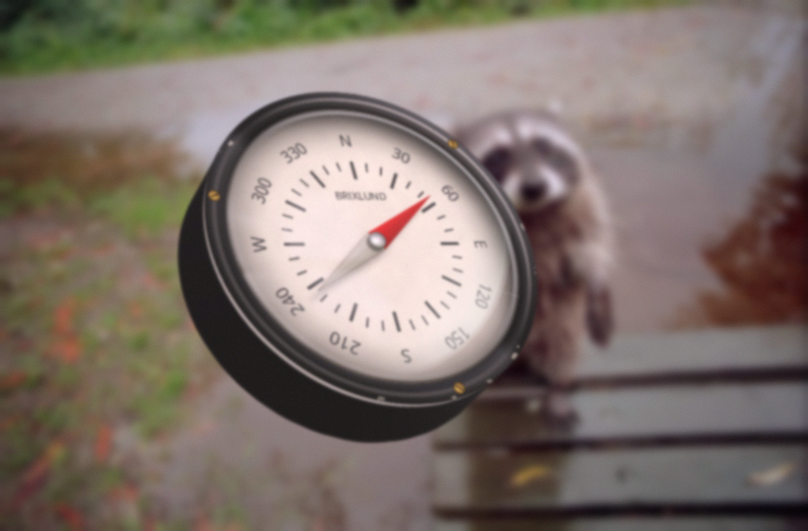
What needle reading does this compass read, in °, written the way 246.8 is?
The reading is 55
